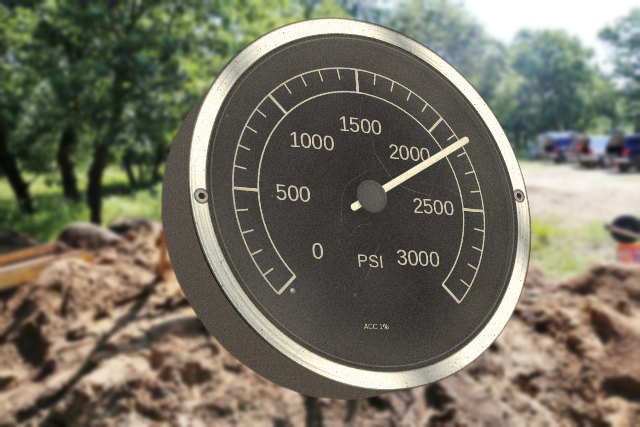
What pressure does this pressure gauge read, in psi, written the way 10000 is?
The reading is 2150
